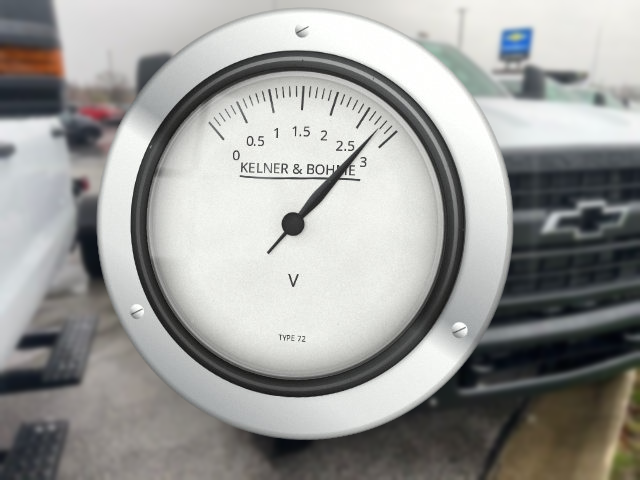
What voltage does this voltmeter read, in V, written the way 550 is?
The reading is 2.8
